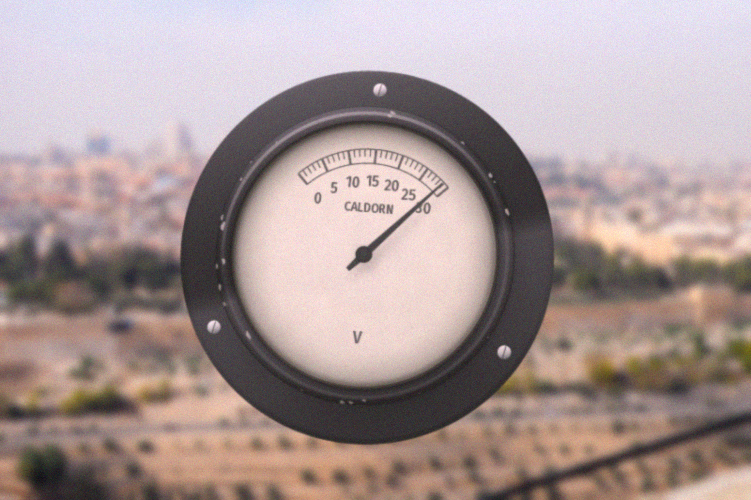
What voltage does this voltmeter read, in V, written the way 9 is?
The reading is 29
